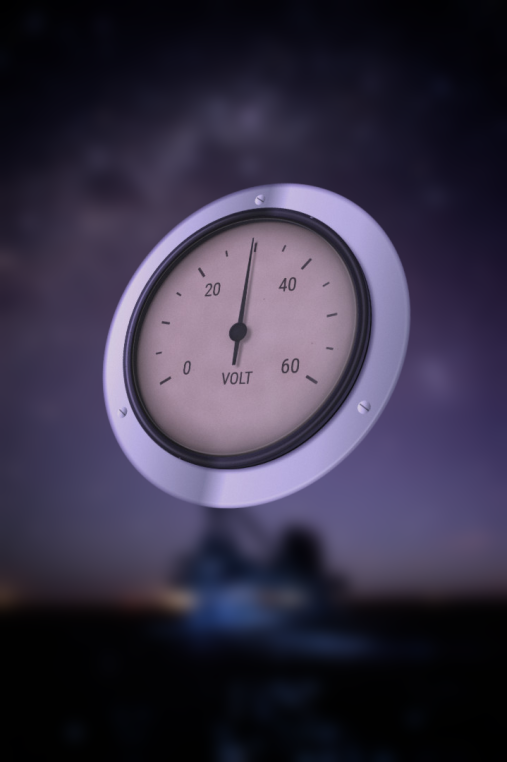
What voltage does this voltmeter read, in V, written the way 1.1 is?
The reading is 30
